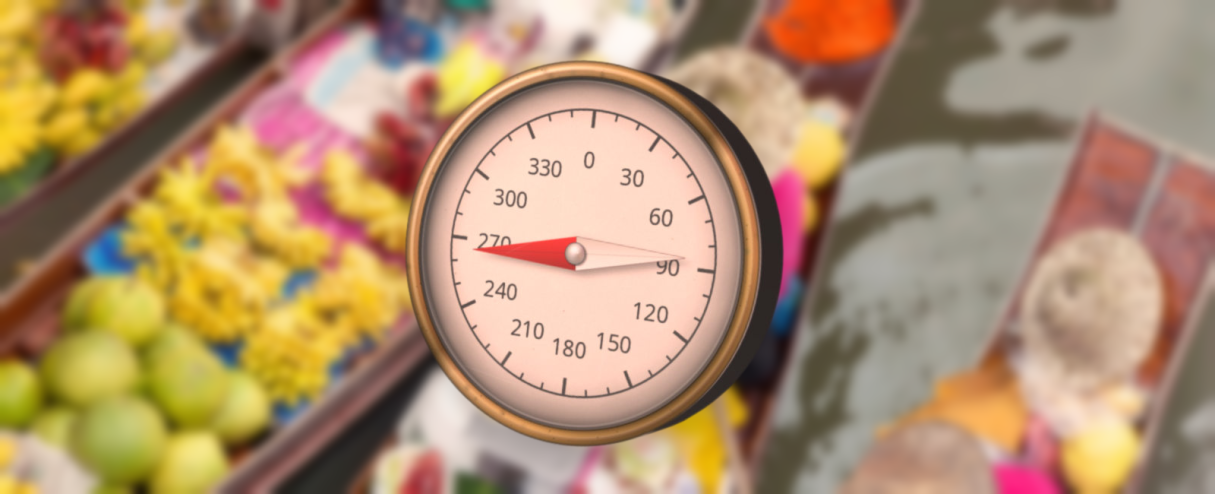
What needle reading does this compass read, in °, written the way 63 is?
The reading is 265
